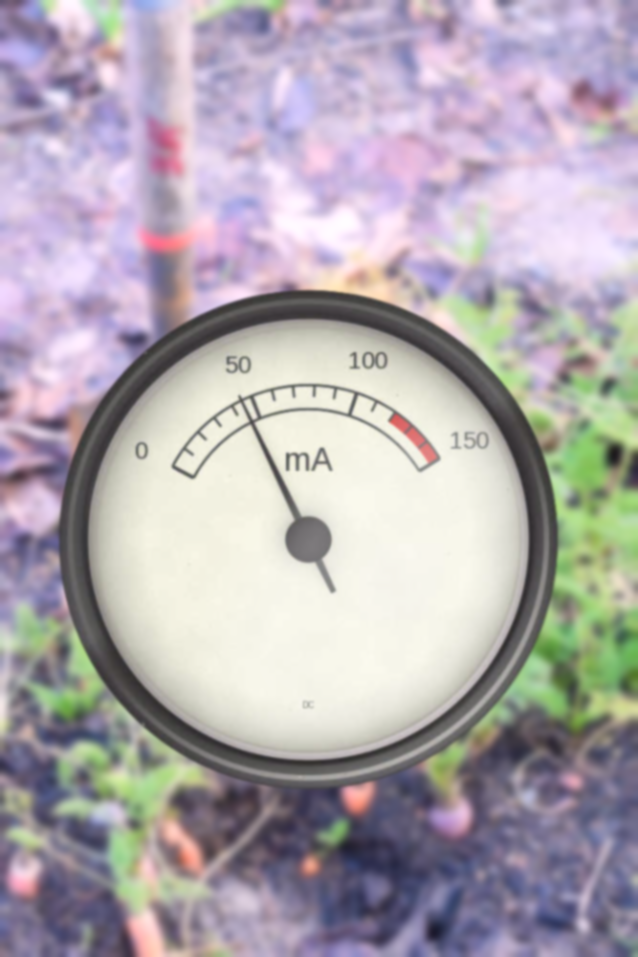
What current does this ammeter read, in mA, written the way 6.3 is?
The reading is 45
